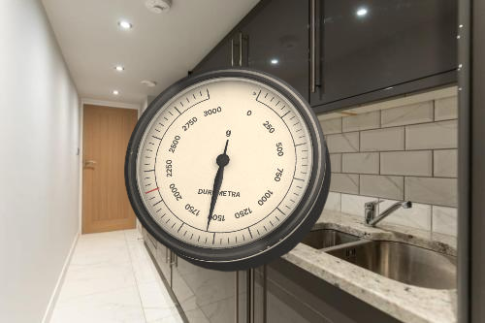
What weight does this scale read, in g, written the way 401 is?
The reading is 1550
